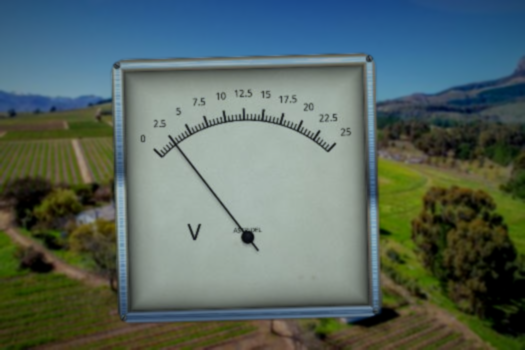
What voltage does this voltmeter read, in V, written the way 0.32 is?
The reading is 2.5
